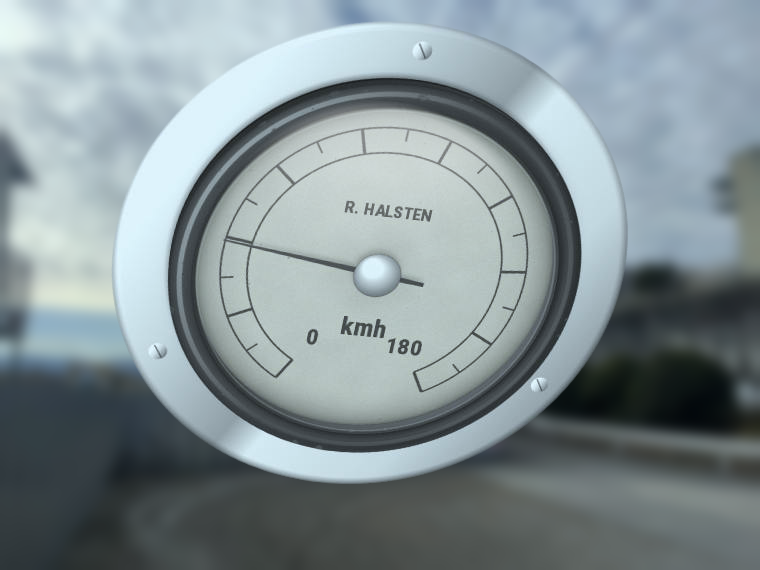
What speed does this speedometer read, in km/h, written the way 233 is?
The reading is 40
